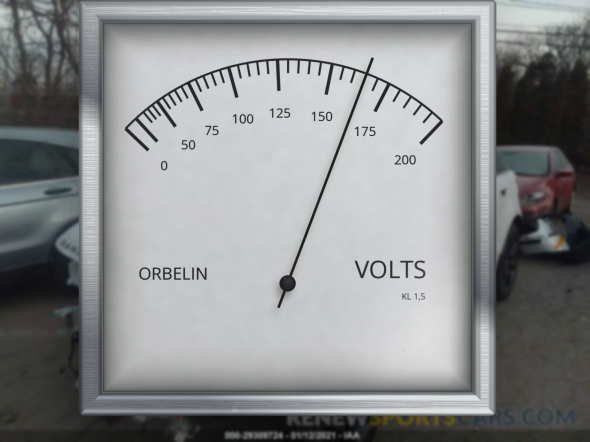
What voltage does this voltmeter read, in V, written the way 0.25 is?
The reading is 165
